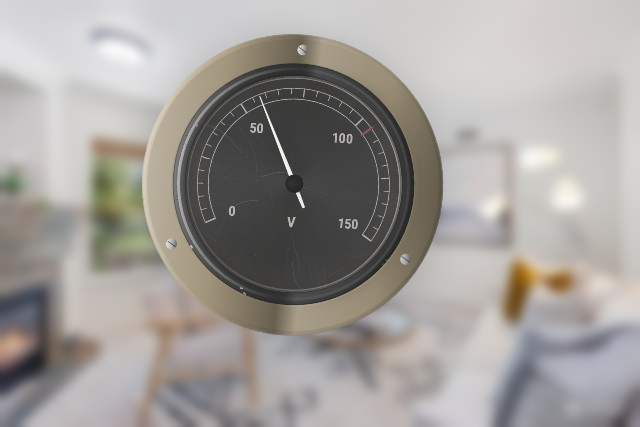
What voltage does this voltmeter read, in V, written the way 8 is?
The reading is 57.5
